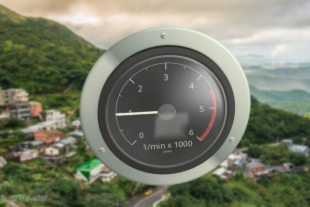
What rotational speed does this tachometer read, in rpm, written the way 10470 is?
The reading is 1000
